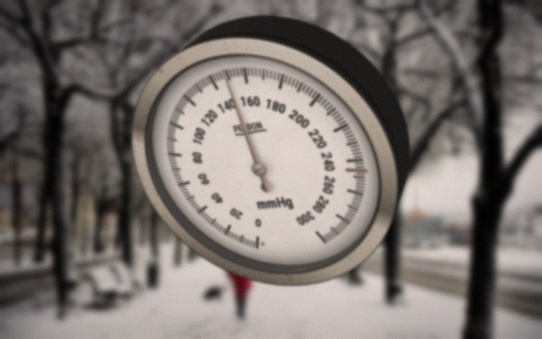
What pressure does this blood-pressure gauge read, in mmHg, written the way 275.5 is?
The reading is 150
